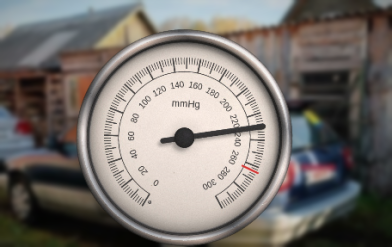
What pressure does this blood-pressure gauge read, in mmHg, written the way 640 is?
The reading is 230
